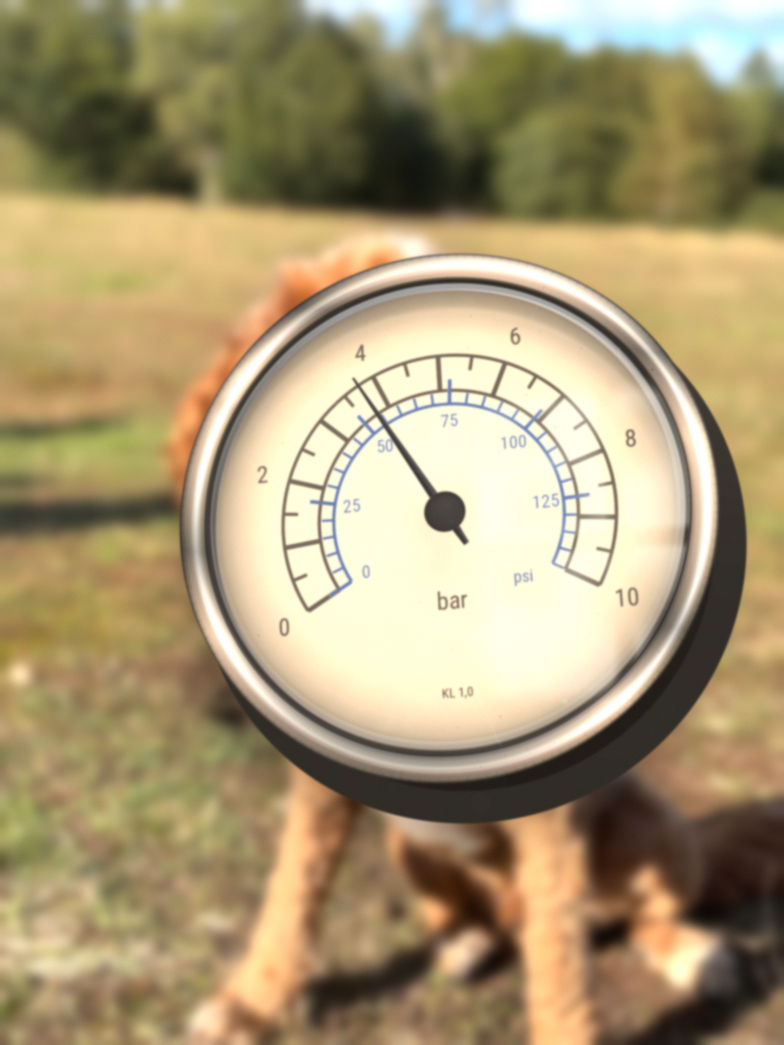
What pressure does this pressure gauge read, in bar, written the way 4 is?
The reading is 3.75
